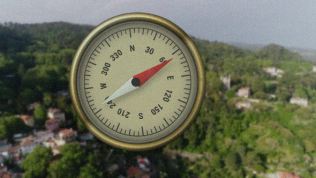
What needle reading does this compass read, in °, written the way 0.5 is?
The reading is 65
